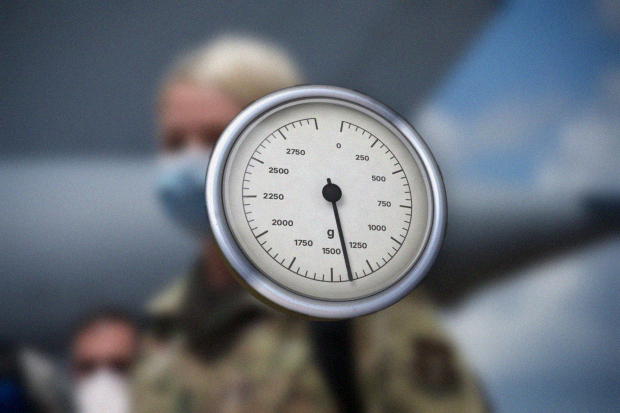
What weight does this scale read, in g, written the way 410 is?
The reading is 1400
